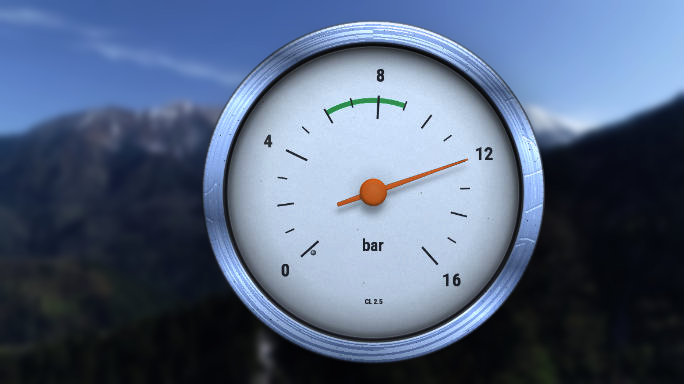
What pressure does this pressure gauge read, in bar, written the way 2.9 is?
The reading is 12
